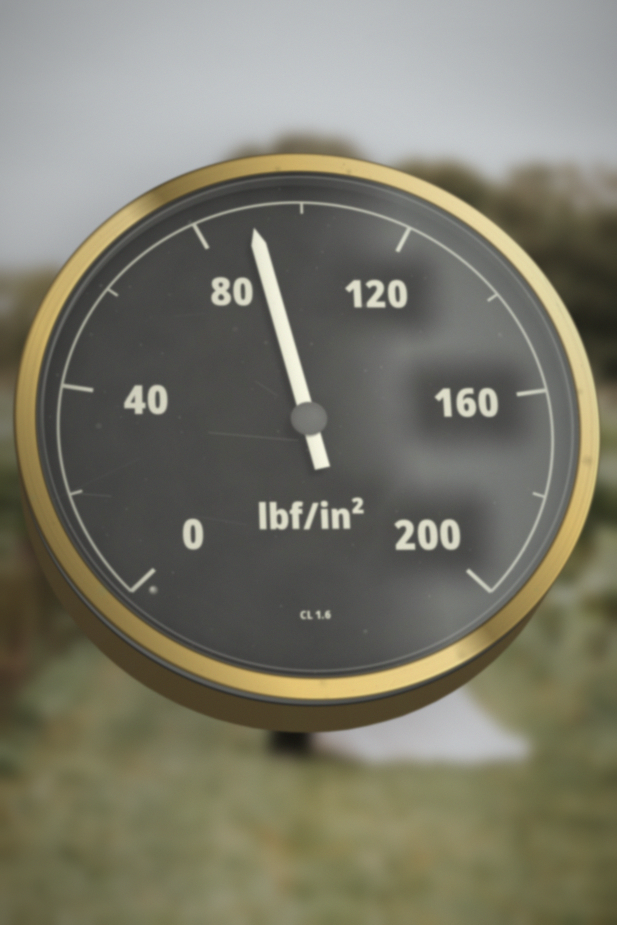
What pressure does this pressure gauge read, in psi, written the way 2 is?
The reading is 90
